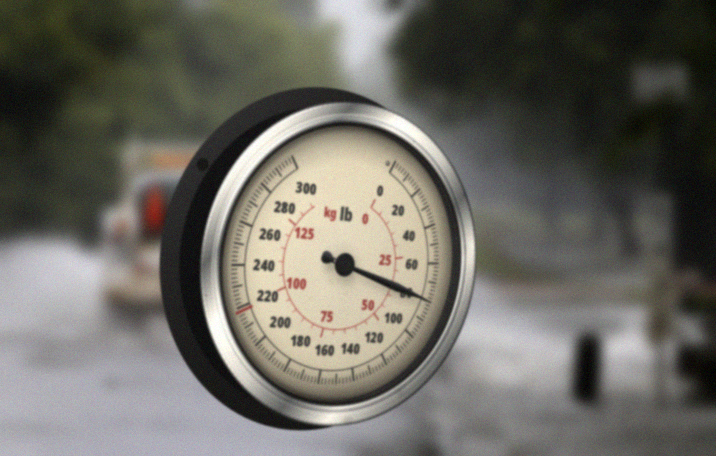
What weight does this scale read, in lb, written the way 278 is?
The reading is 80
